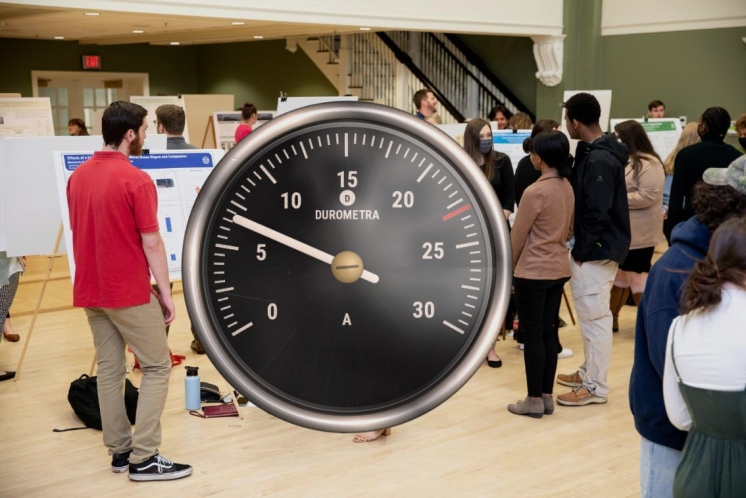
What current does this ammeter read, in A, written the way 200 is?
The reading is 6.75
